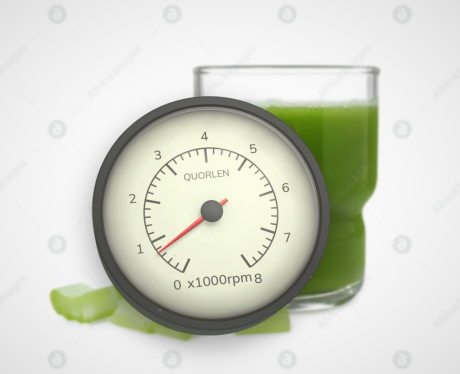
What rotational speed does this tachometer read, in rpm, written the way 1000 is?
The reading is 700
